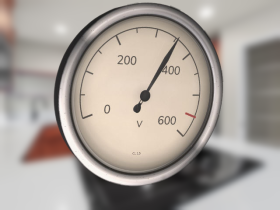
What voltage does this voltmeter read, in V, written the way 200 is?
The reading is 350
